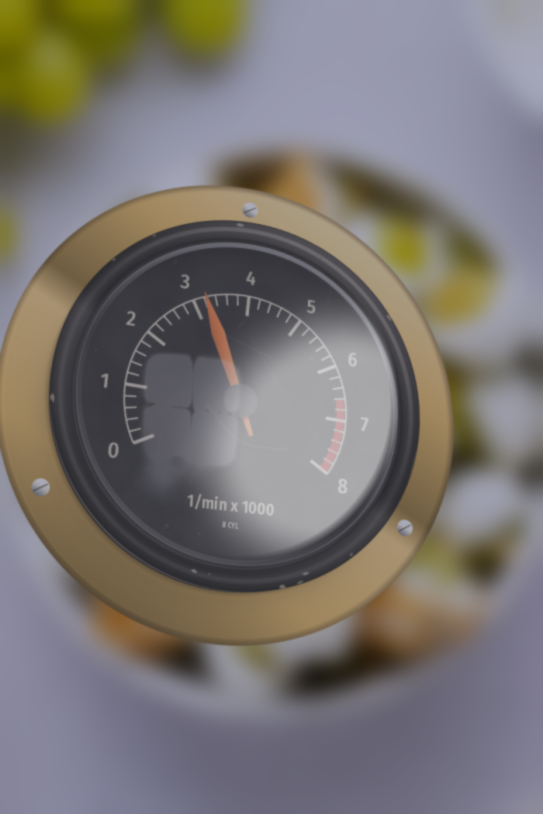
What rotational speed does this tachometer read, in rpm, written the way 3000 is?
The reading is 3200
